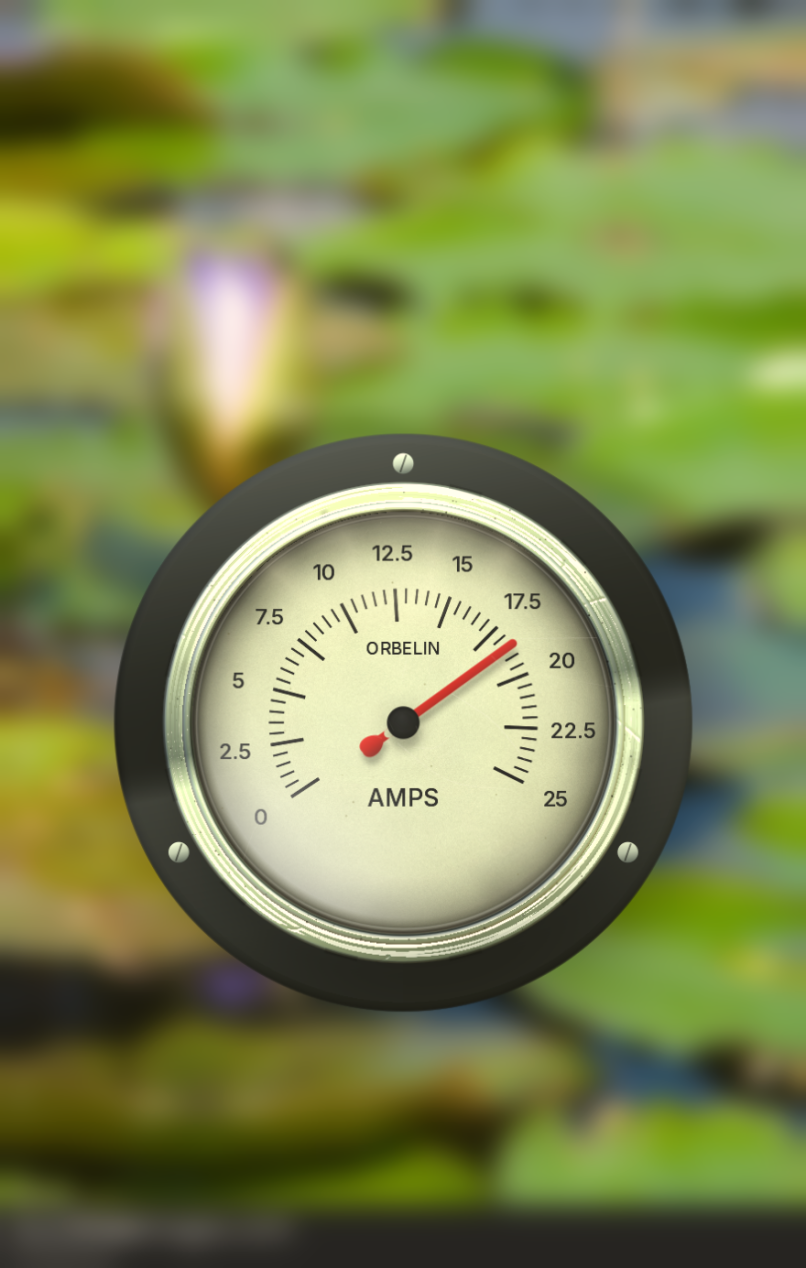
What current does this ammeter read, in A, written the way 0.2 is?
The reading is 18.5
